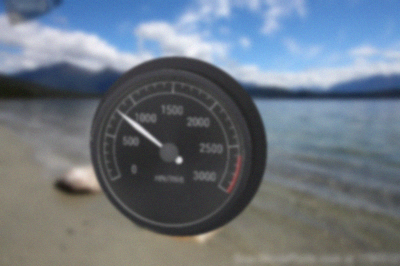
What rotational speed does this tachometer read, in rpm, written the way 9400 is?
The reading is 800
